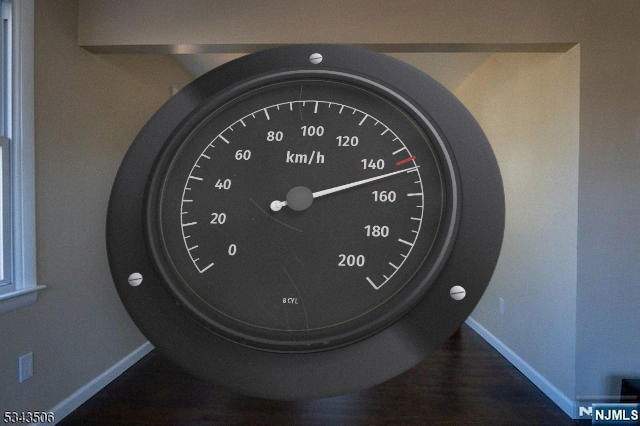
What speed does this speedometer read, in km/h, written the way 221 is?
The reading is 150
